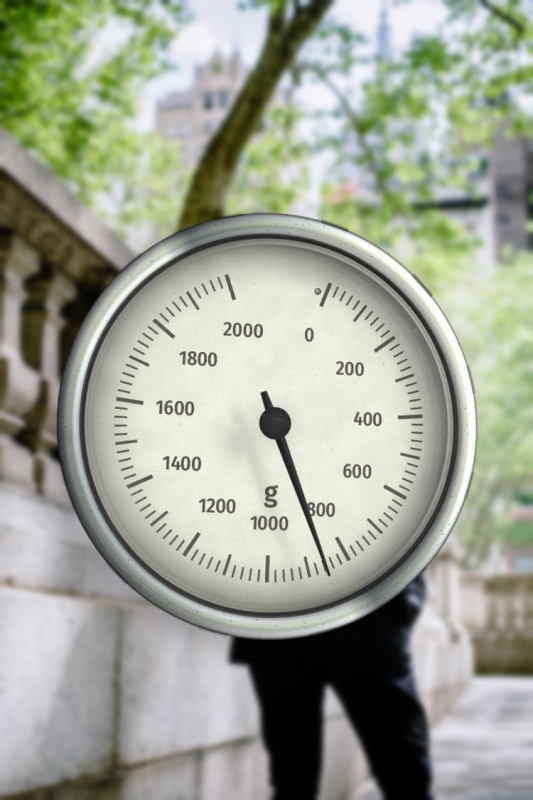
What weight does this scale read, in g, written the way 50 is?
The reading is 860
